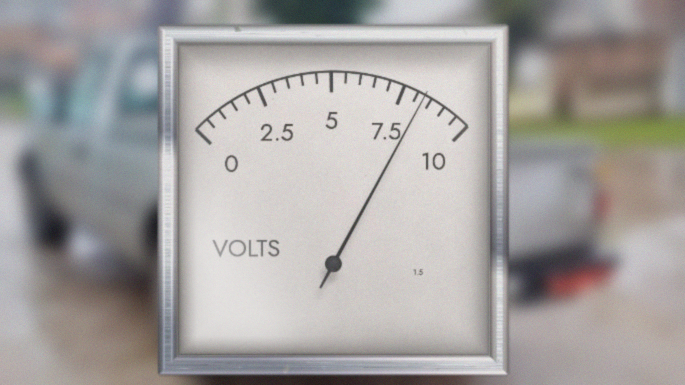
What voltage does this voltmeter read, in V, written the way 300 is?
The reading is 8.25
